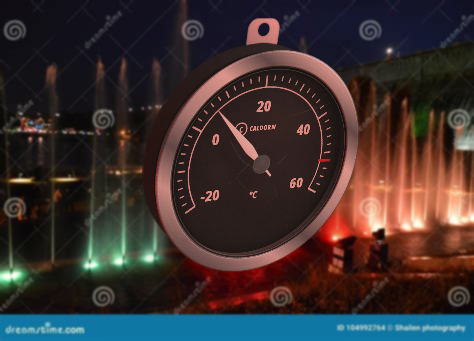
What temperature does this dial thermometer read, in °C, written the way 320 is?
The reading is 6
